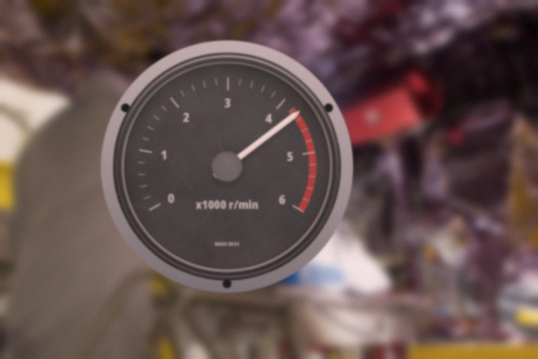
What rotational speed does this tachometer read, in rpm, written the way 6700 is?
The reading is 4300
